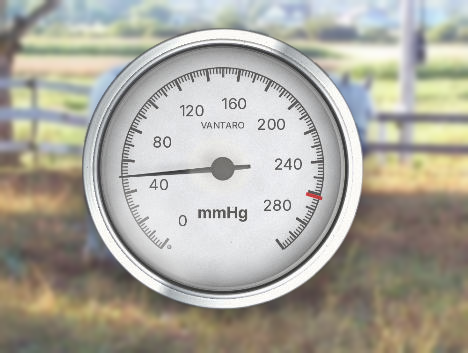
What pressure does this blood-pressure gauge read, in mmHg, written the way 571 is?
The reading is 50
